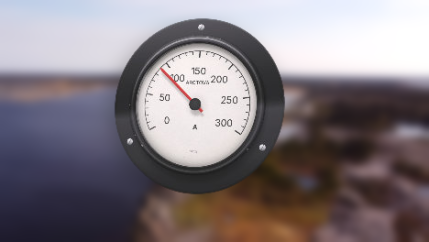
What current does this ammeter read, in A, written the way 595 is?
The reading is 90
